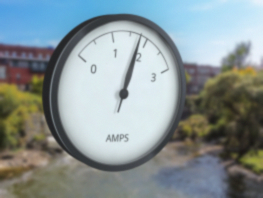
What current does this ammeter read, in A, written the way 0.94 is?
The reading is 1.75
